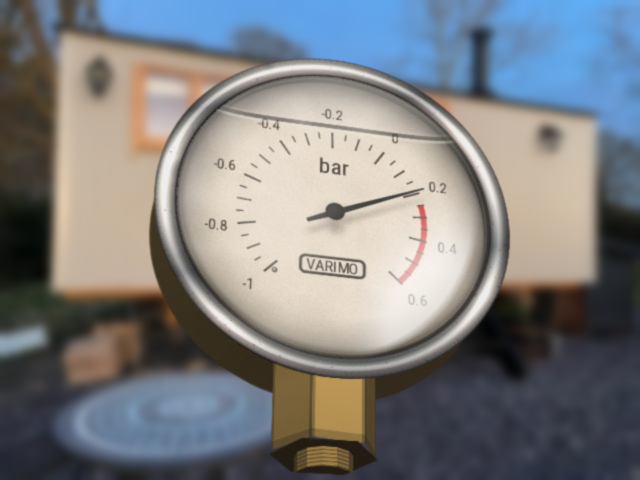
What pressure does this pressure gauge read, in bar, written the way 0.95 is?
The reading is 0.2
